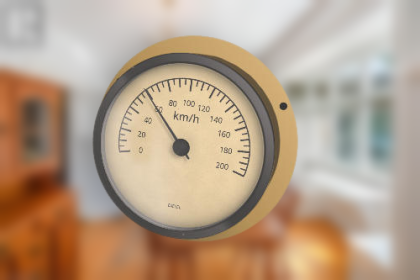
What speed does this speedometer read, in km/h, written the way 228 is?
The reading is 60
